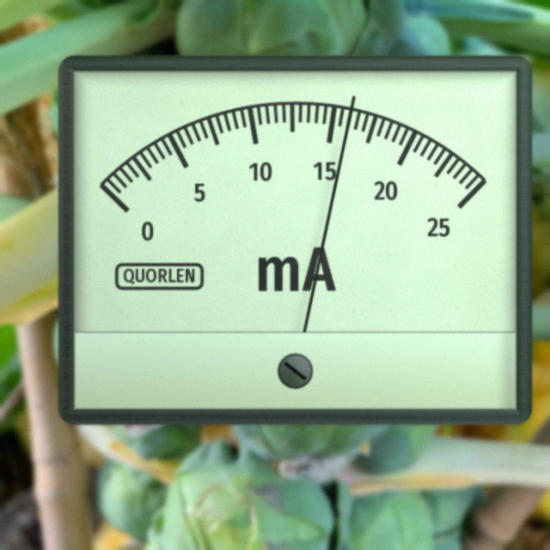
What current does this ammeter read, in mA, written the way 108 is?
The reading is 16
